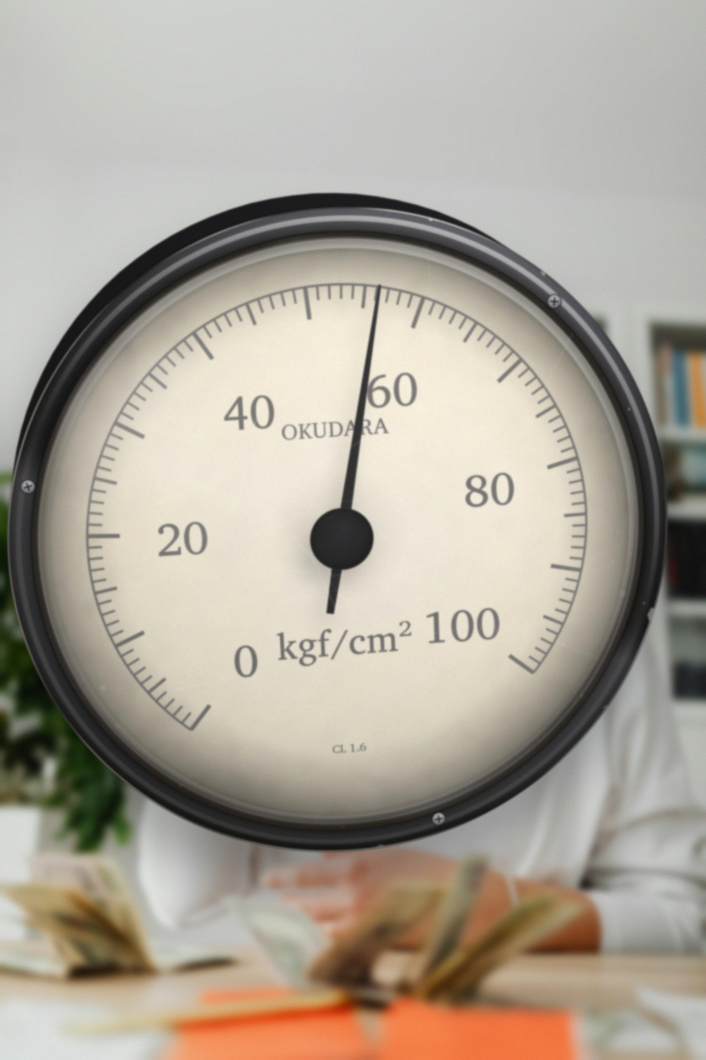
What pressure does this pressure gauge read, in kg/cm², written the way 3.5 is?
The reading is 56
